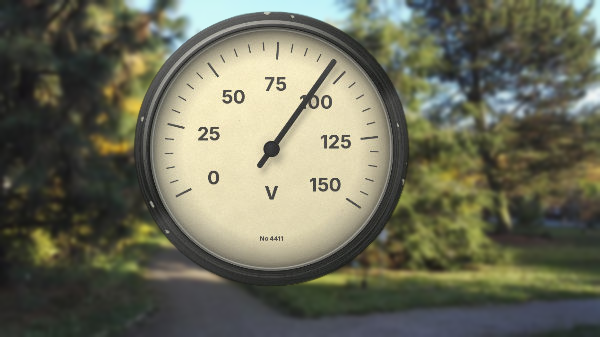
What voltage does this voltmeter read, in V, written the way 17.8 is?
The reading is 95
